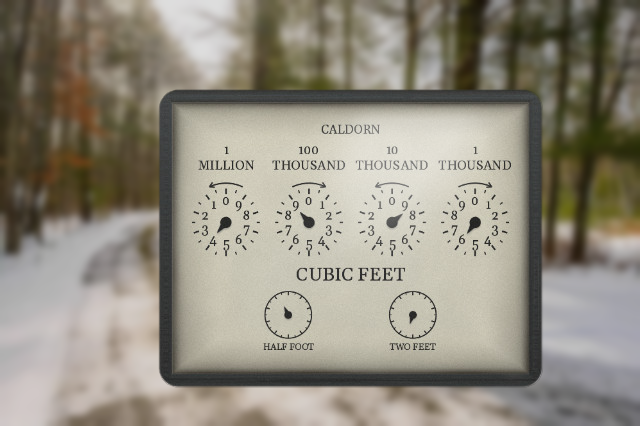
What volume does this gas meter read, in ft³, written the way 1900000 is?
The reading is 388600
